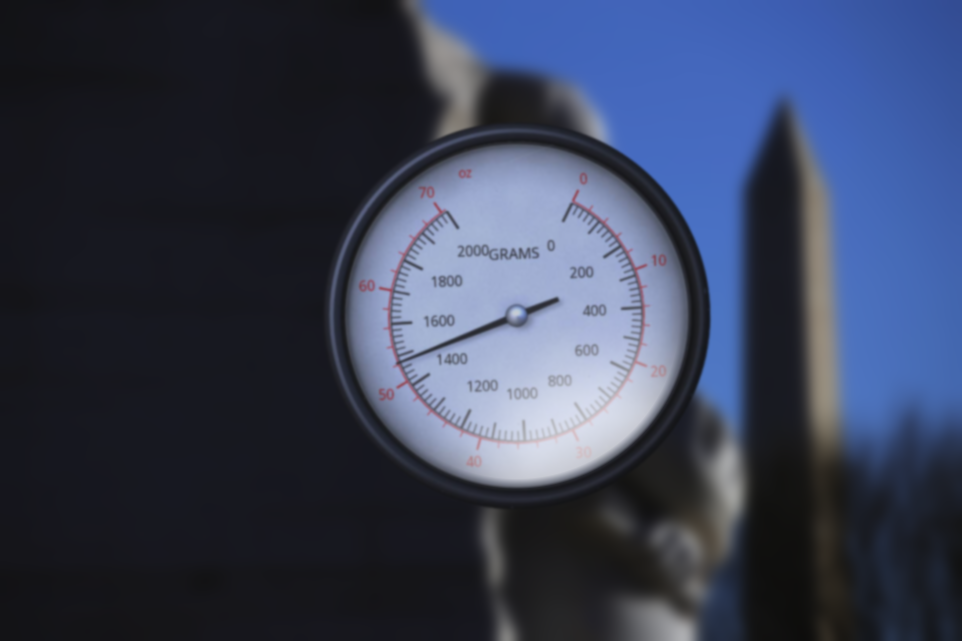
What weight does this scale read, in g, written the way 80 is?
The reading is 1480
